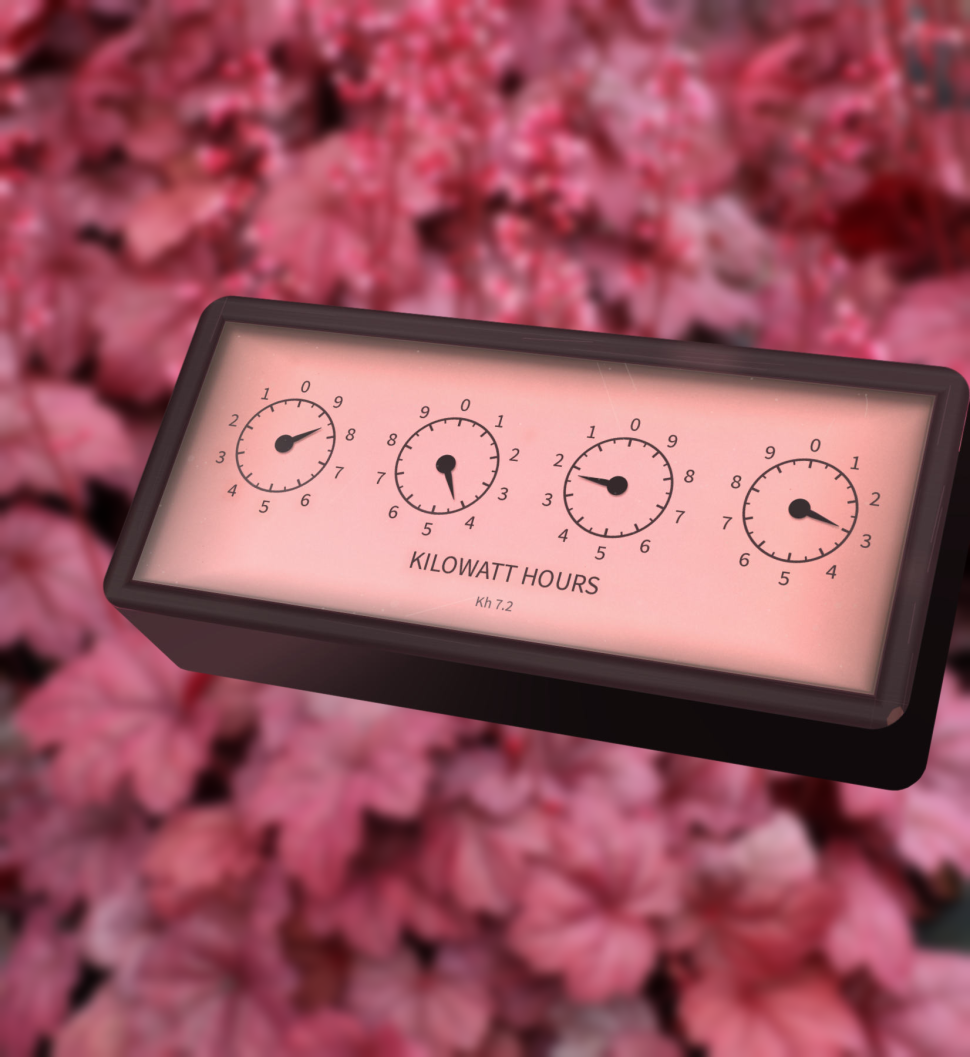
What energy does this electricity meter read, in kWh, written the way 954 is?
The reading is 8423
